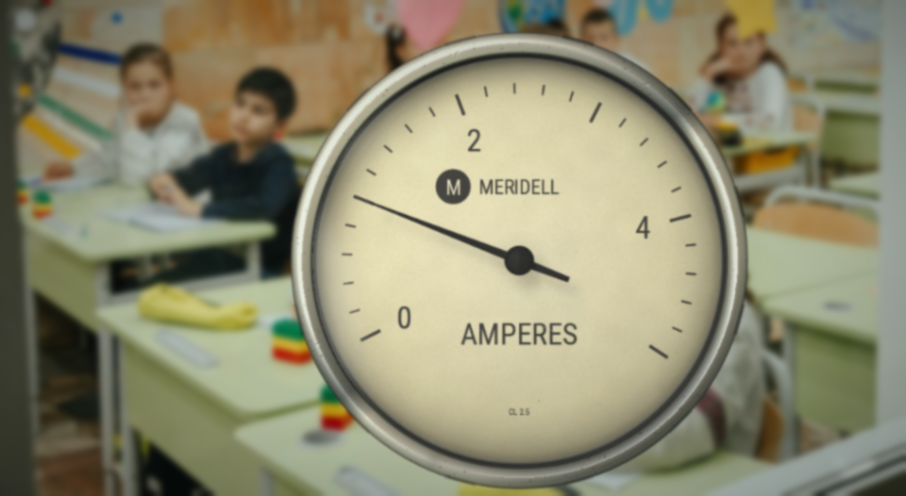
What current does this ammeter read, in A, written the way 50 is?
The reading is 1
